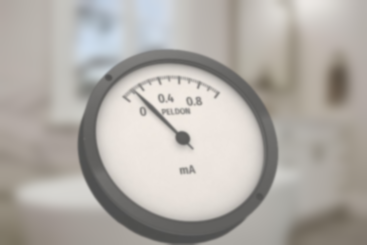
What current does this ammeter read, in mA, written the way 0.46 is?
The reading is 0.1
